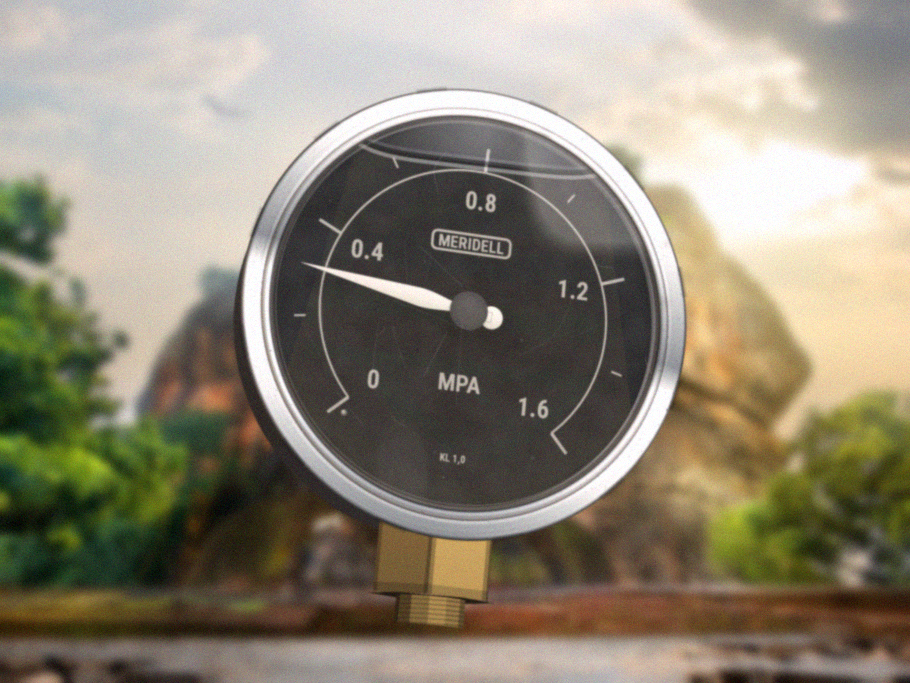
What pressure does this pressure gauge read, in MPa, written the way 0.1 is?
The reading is 0.3
